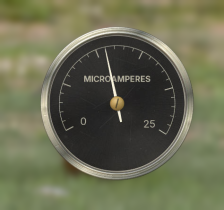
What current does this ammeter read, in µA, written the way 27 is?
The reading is 11
